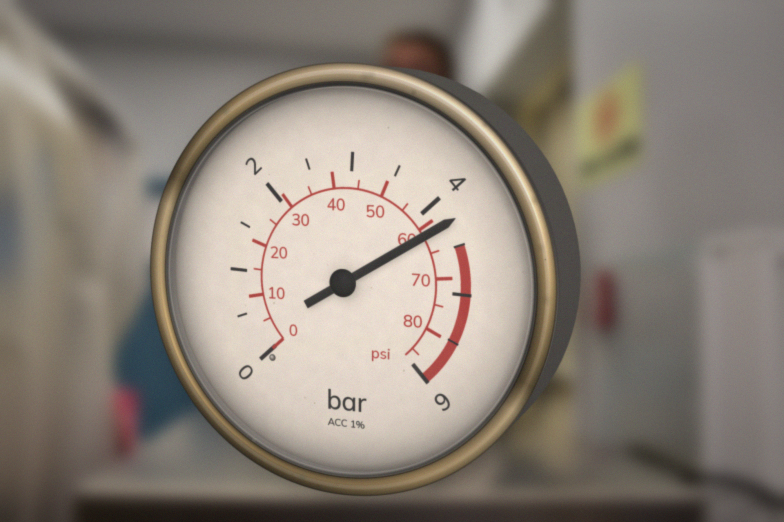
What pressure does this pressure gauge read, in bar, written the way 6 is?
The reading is 4.25
